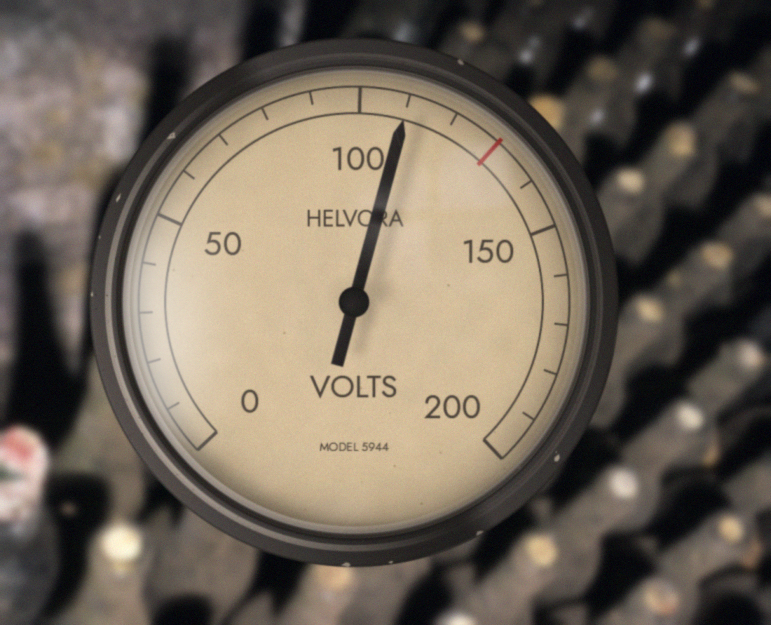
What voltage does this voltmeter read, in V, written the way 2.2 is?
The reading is 110
